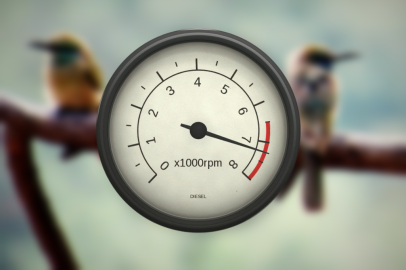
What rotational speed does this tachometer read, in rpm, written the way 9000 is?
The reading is 7250
